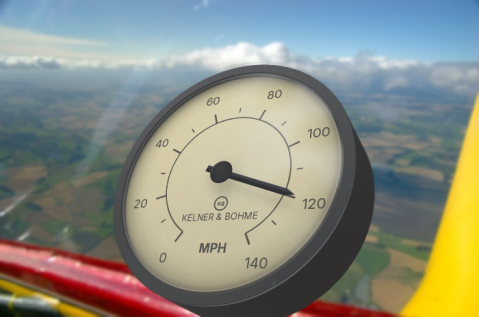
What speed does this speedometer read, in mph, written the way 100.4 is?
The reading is 120
